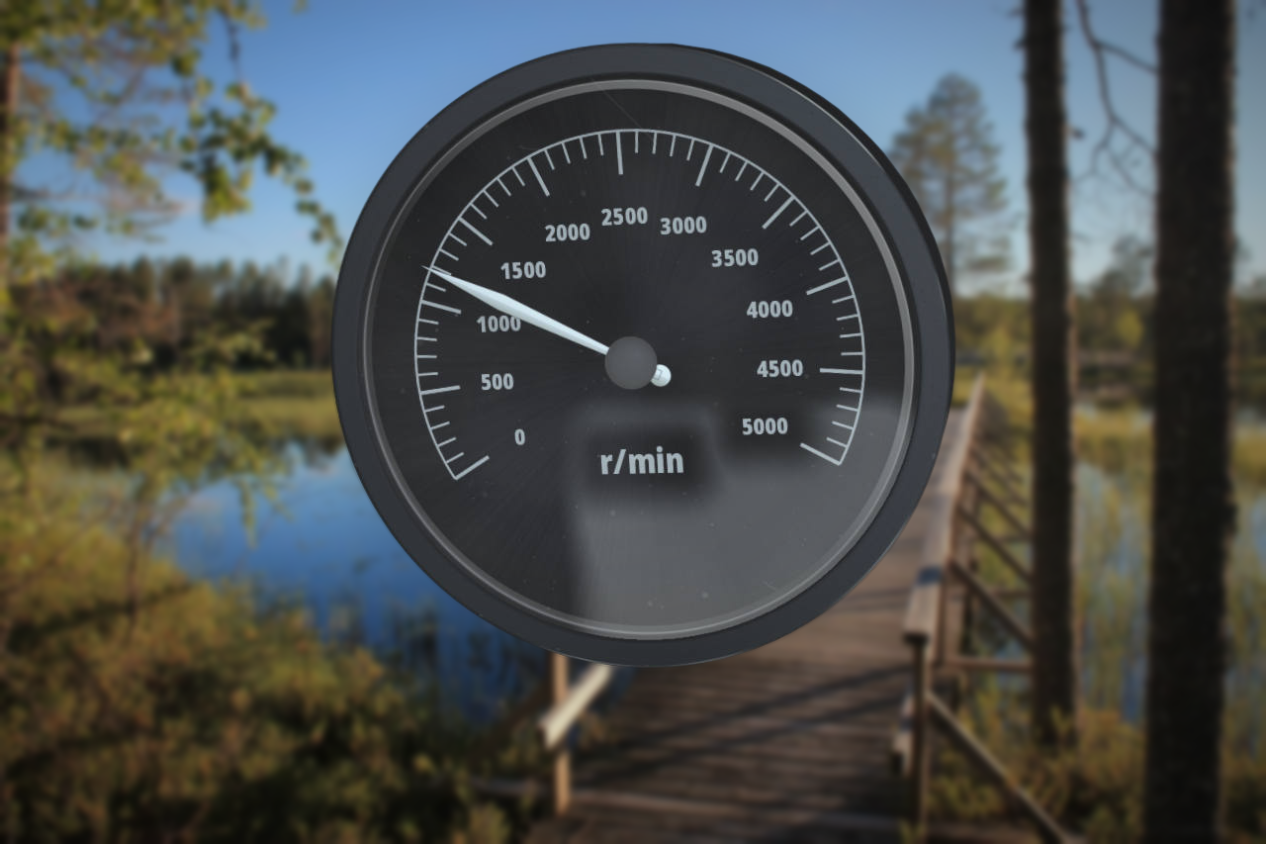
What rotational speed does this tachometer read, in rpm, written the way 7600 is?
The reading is 1200
